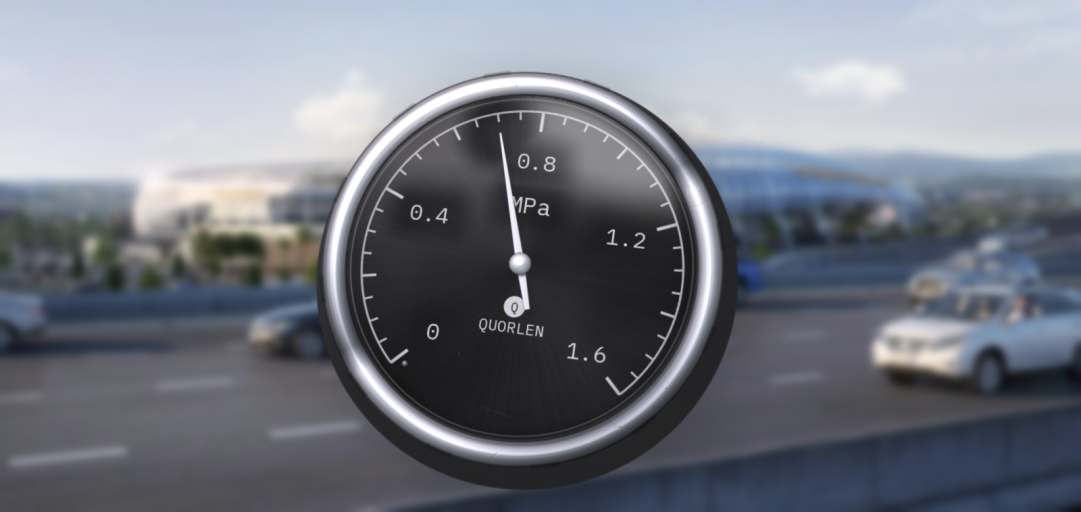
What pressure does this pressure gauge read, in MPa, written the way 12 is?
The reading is 0.7
